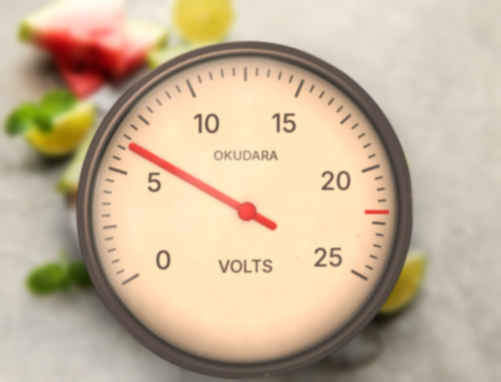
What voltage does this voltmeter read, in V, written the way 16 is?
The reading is 6.25
